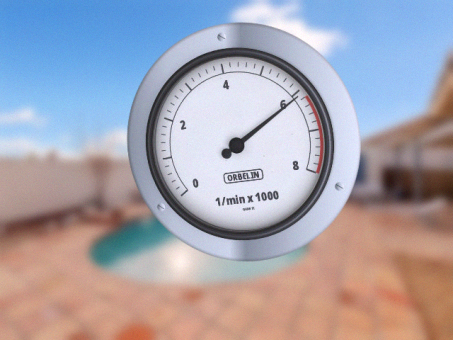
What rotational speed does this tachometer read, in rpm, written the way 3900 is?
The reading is 6100
